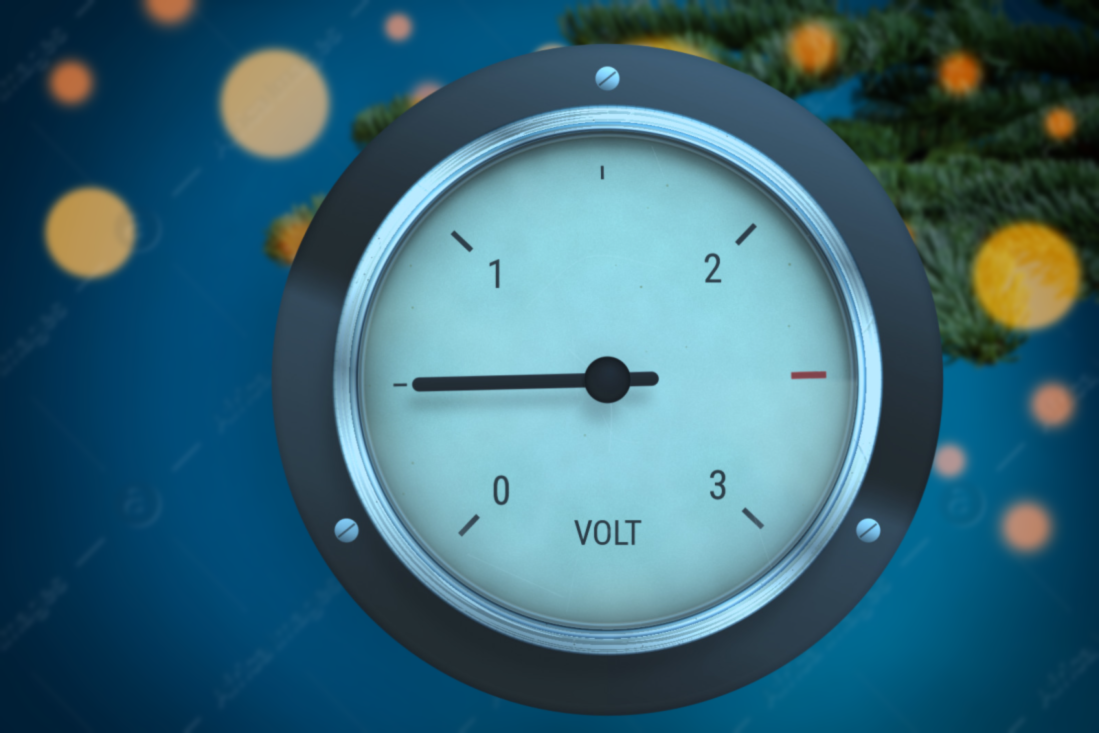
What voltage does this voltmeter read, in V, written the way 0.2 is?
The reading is 0.5
